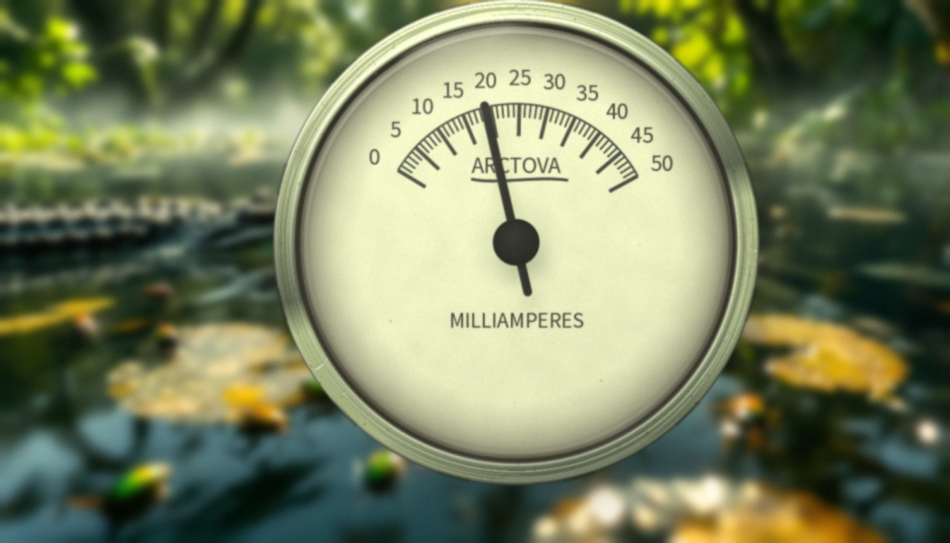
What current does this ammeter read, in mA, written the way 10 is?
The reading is 19
